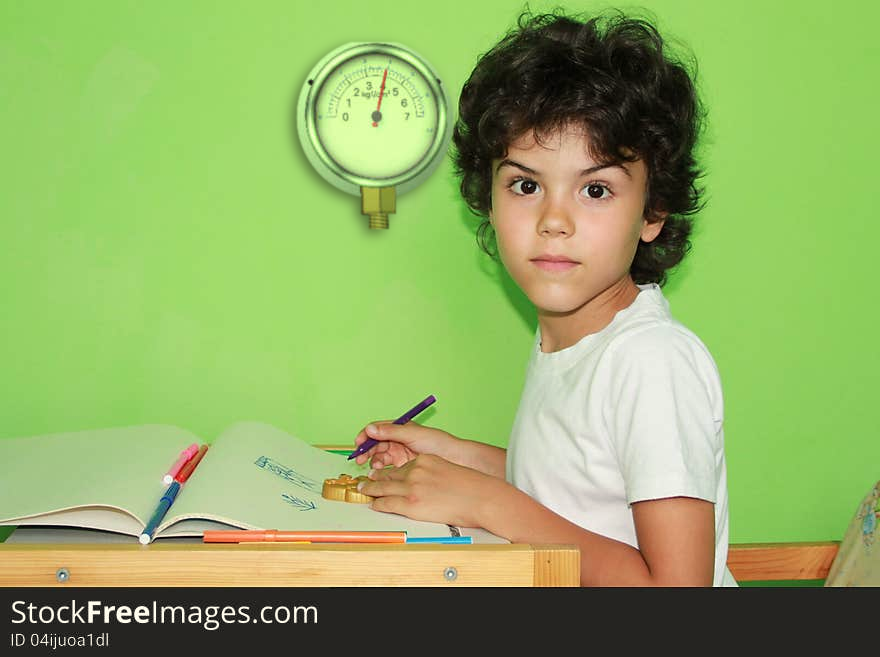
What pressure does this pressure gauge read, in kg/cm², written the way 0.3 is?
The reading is 4
